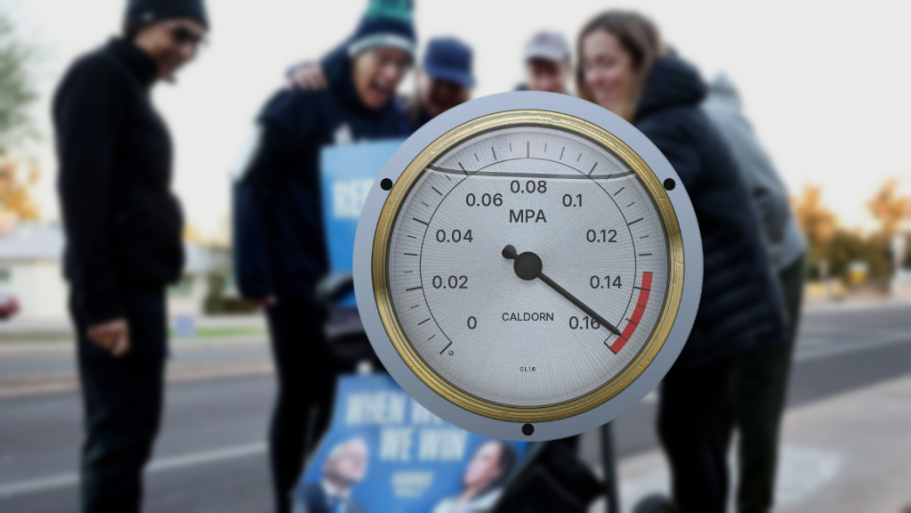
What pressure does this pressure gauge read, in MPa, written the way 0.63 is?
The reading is 0.155
